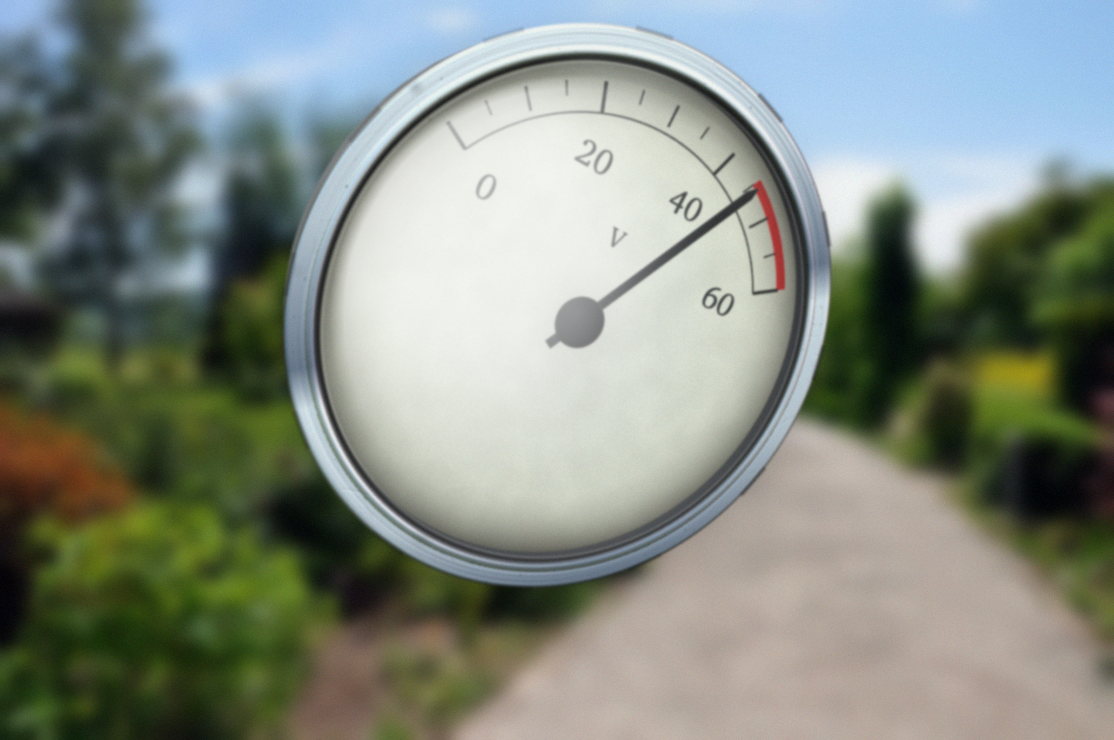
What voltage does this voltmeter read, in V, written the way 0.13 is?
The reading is 45
